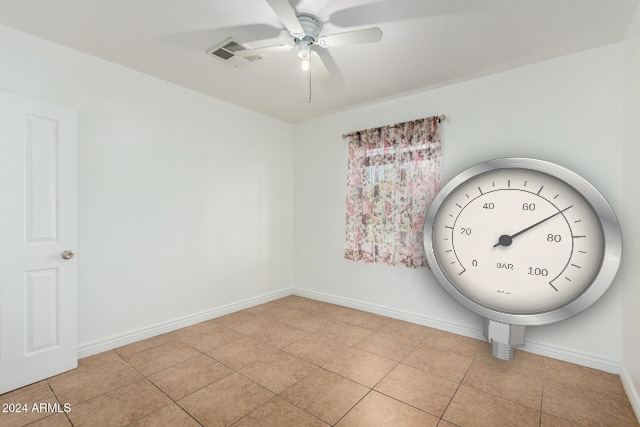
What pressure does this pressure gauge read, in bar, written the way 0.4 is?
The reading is 70
